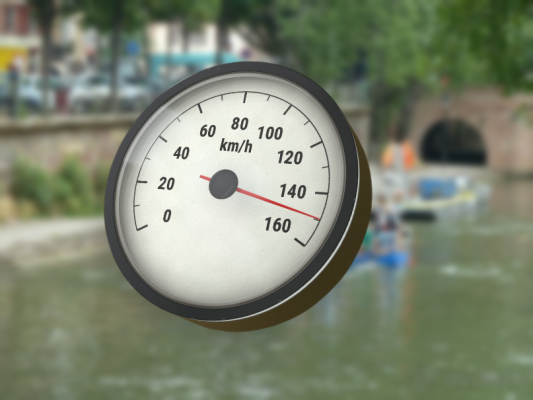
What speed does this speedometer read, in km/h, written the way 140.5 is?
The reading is 150
